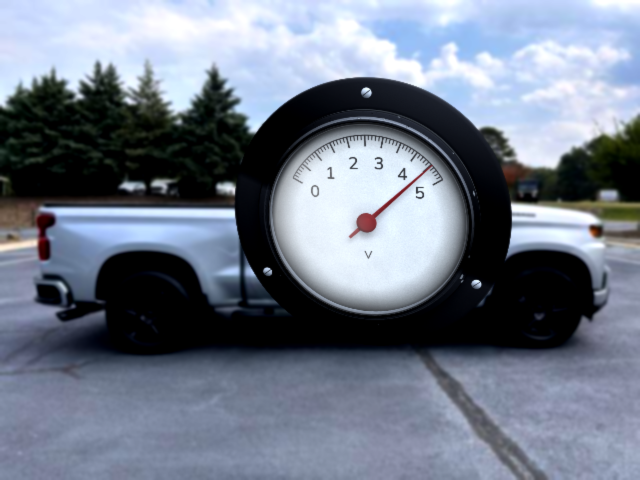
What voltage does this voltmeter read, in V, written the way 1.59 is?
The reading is 4.5
